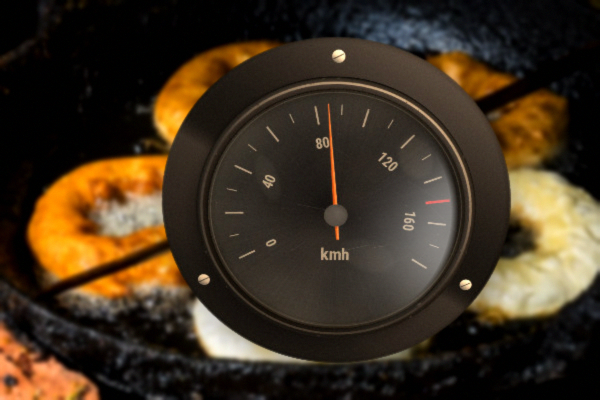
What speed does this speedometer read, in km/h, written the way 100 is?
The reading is 85
